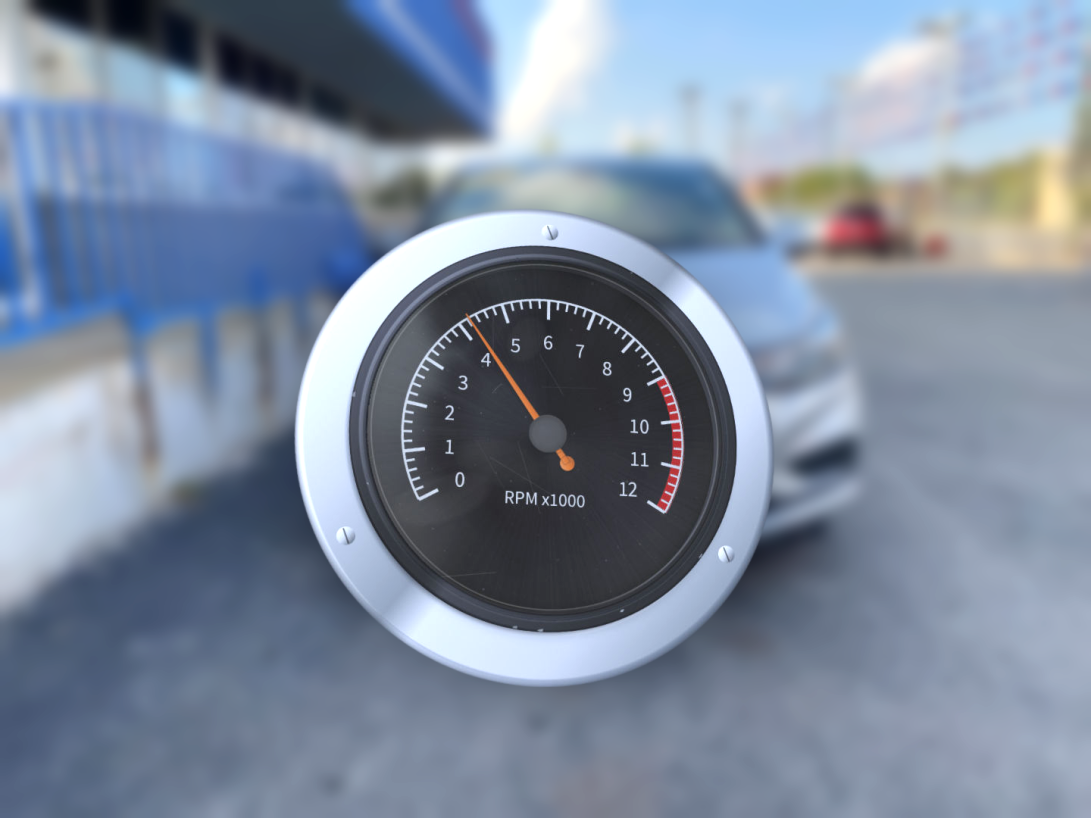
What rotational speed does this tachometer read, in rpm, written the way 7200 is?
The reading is 4200
